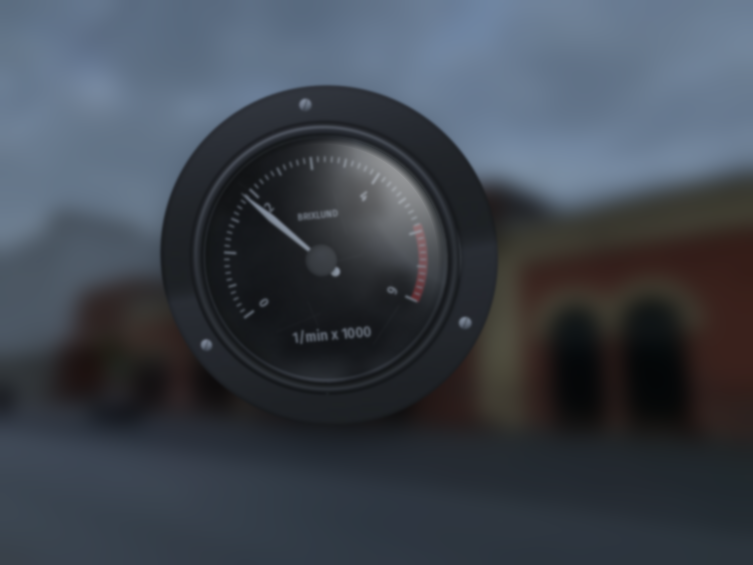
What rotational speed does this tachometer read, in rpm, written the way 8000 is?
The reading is 1900
